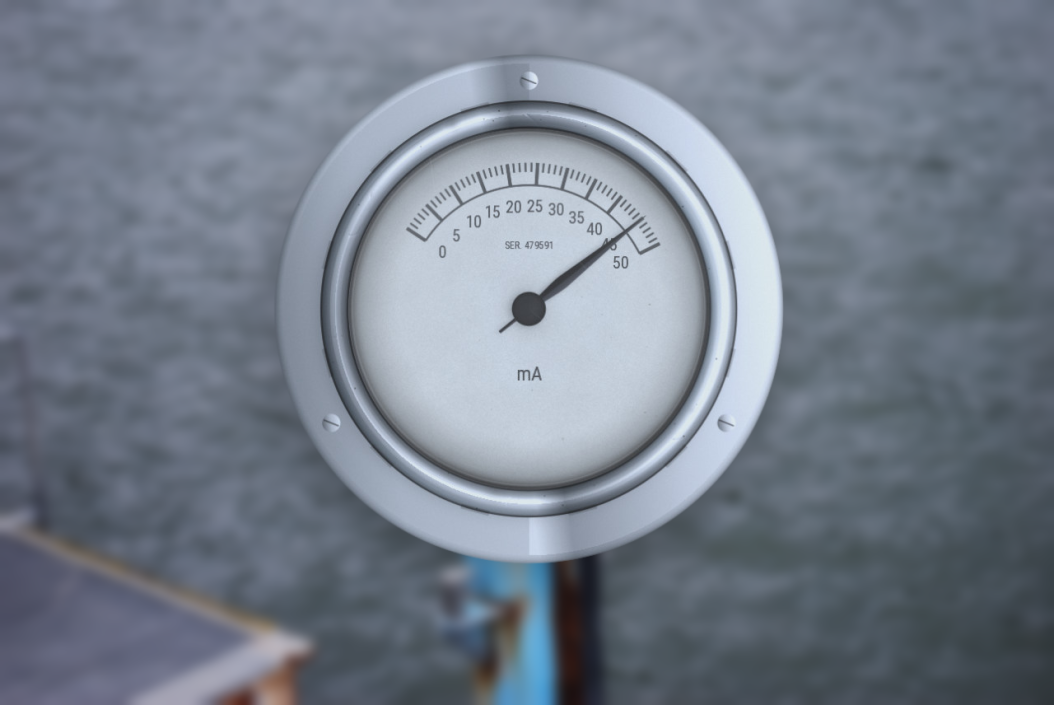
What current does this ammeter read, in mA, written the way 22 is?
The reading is 45
